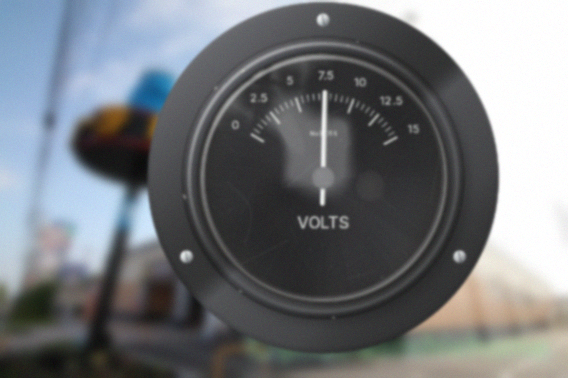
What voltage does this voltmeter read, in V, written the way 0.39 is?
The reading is 7.5
